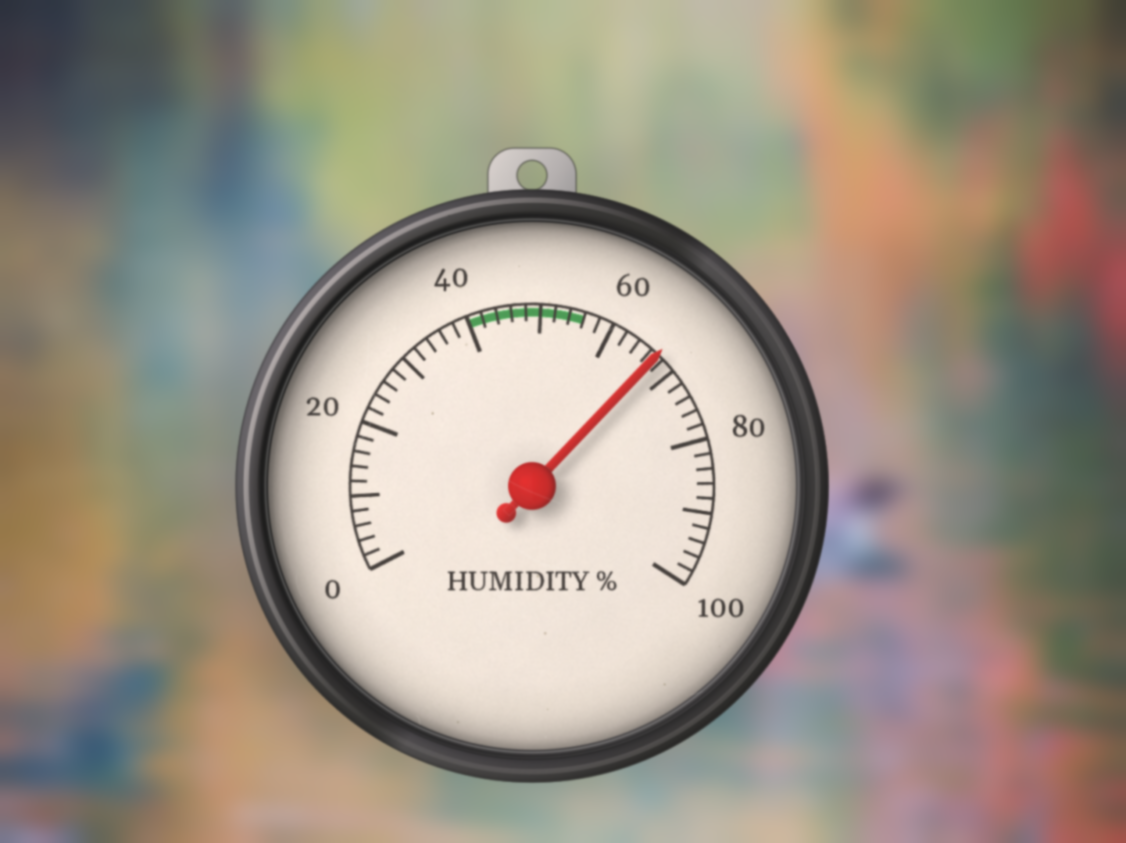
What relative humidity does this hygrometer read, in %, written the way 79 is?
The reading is 67
